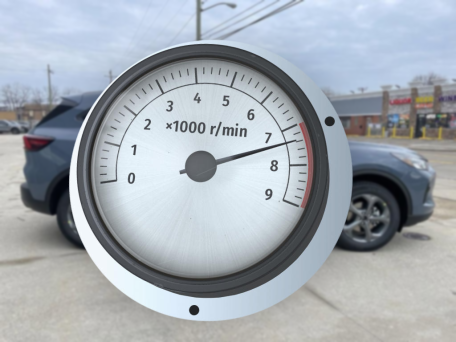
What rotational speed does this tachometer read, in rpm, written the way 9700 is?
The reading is 7400
